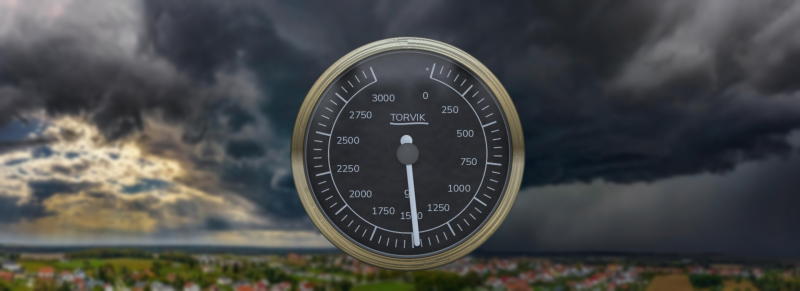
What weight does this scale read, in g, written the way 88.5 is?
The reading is 1475
